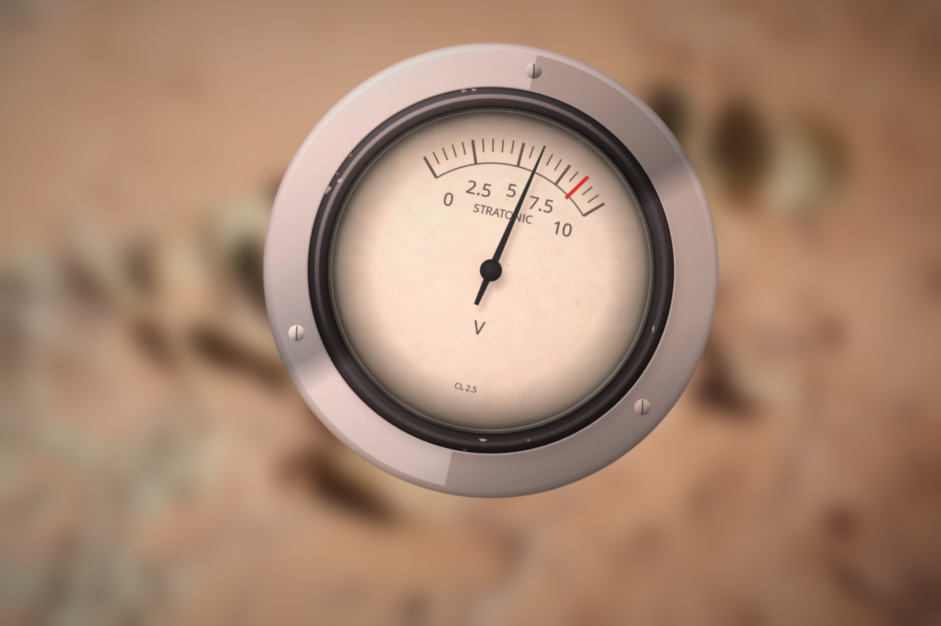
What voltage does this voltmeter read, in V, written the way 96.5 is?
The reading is 6
